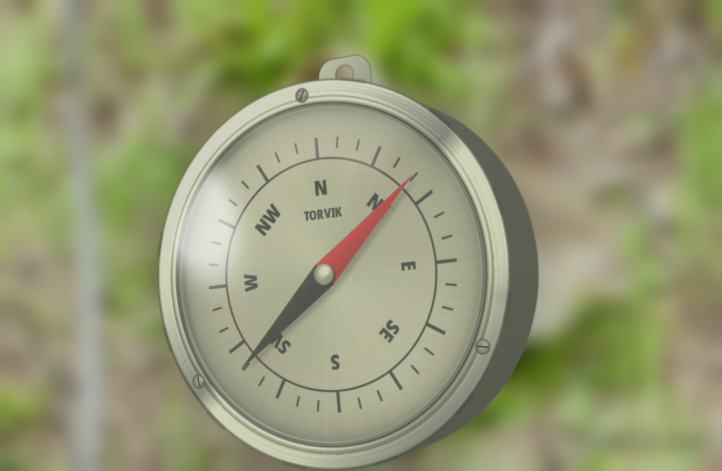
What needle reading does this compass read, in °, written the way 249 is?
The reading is 50
